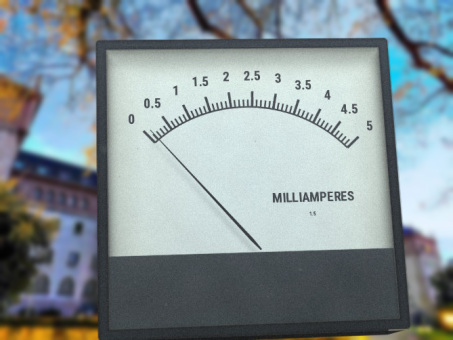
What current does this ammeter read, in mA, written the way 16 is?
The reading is 0.1
